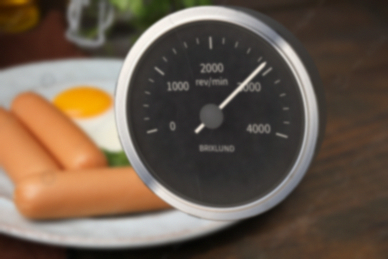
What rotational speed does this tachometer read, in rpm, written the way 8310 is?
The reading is 2900
